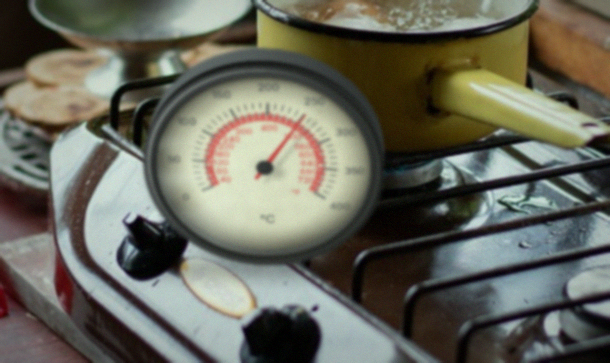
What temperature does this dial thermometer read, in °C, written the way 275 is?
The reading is 250
